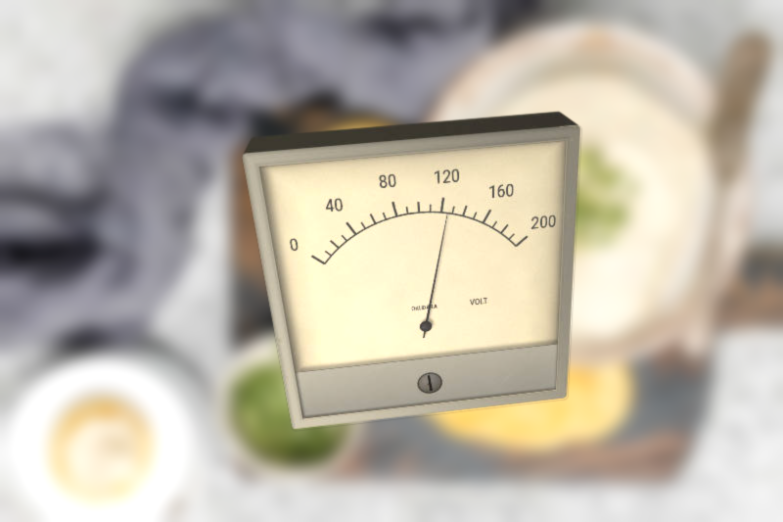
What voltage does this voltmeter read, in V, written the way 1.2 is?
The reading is 125
